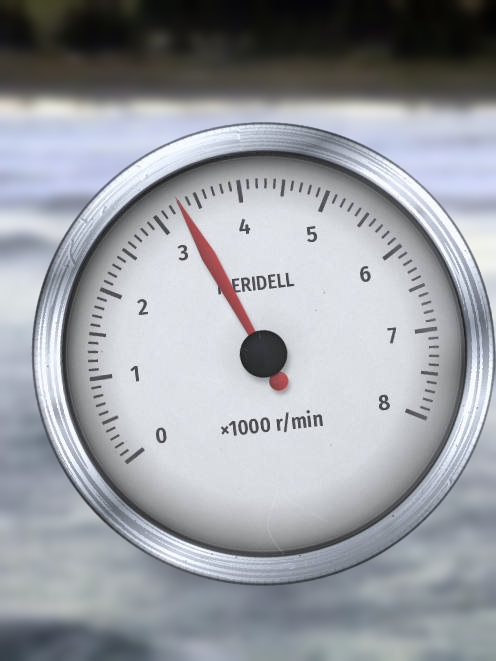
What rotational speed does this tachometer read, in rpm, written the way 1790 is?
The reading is 3300
